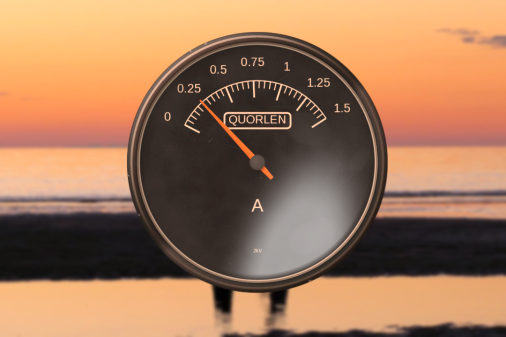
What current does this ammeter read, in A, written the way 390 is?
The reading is 0.25
